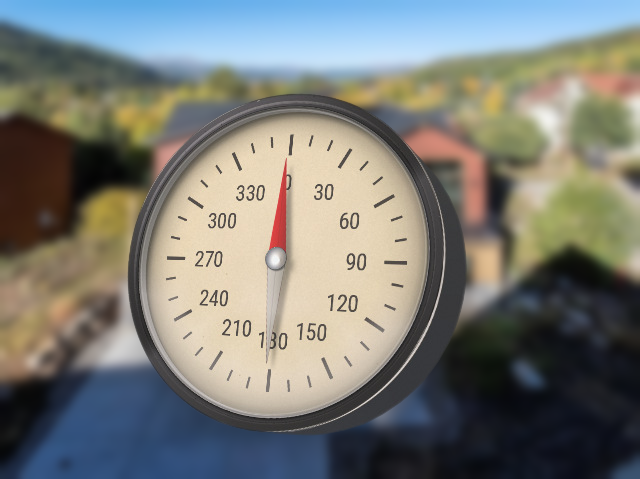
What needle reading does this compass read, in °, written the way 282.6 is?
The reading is 0
